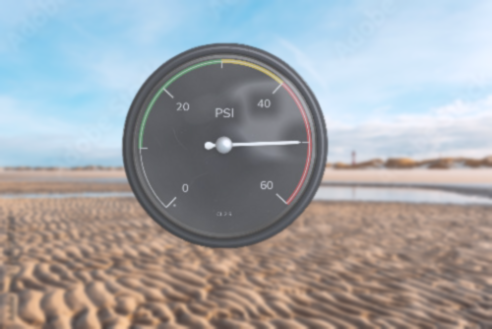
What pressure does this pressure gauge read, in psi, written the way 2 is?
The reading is 50
